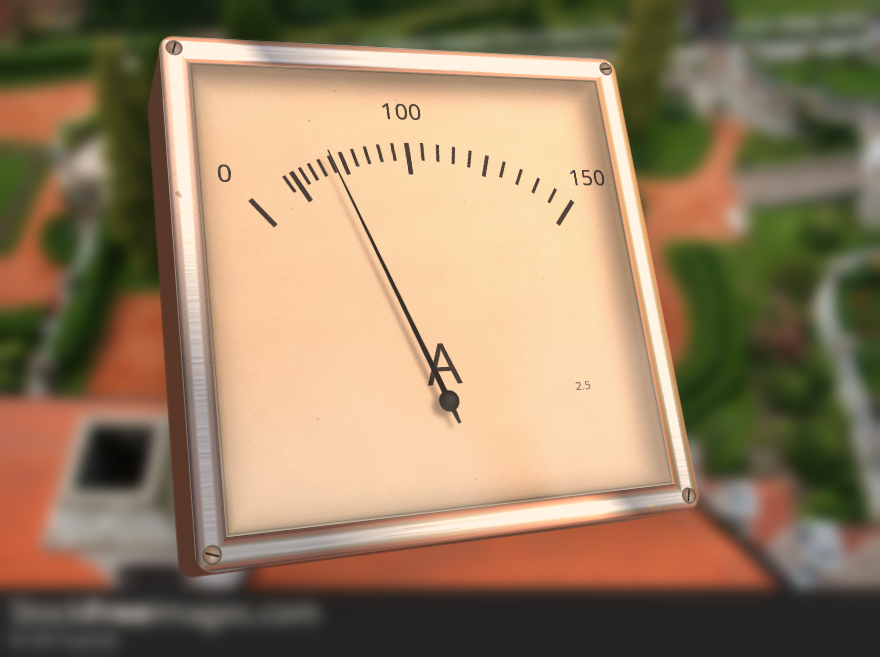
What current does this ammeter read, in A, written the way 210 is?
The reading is 70
